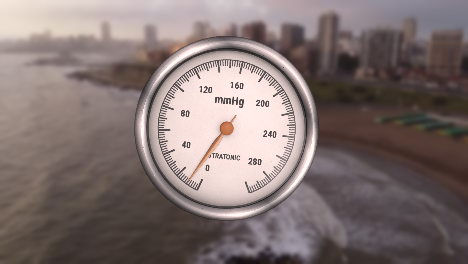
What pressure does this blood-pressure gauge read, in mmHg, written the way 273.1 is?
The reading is 10
